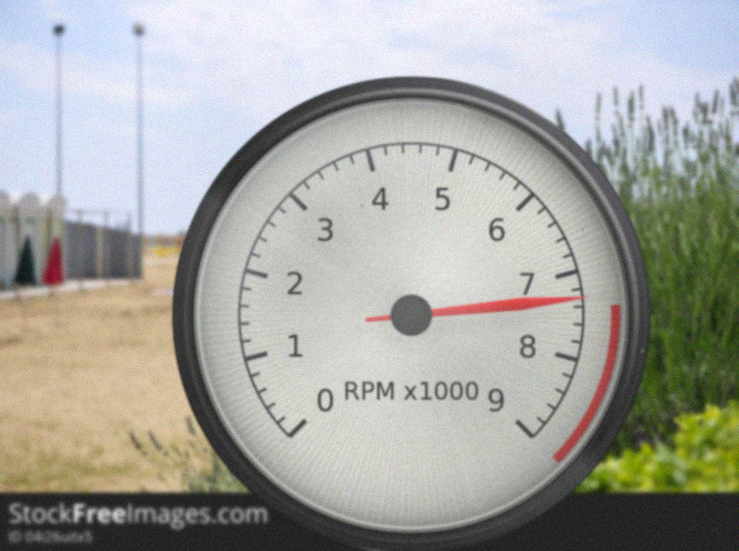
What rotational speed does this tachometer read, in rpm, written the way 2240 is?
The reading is 7300
